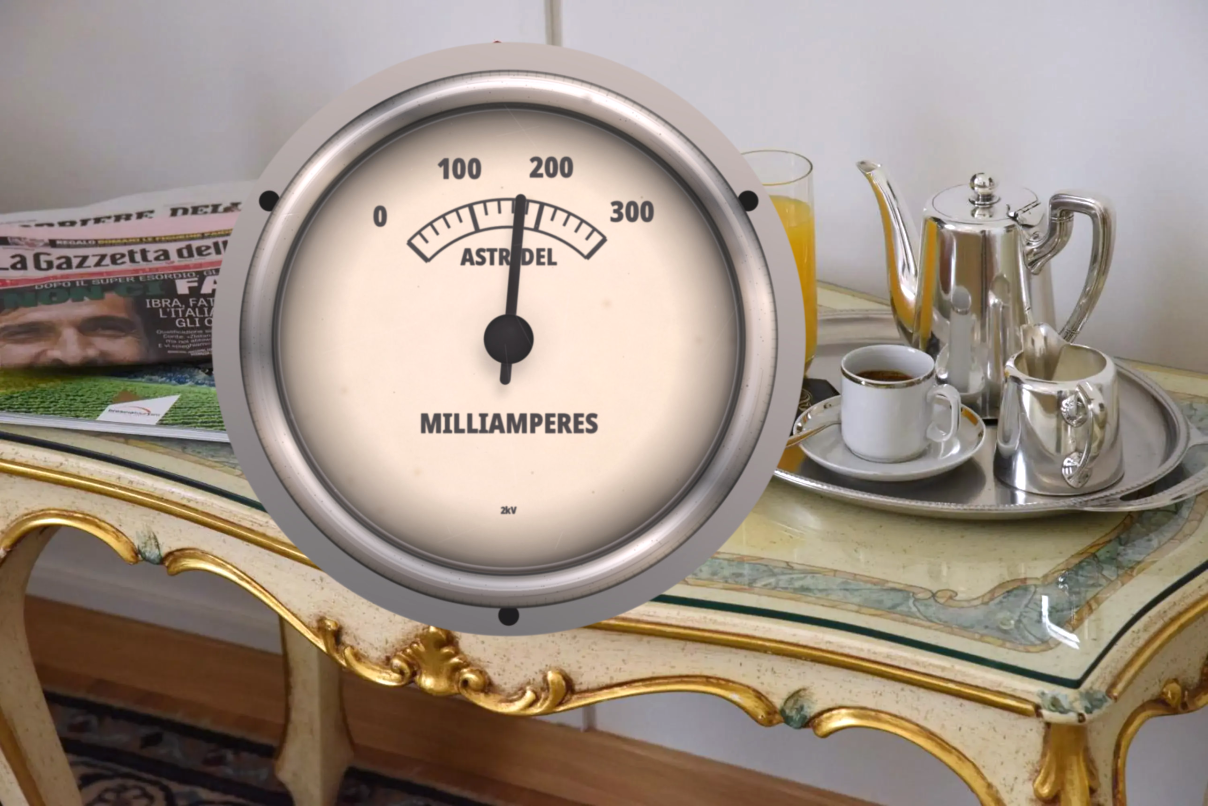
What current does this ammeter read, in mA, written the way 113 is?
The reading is 170
